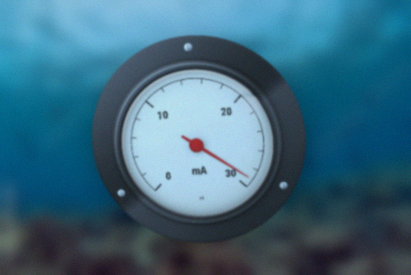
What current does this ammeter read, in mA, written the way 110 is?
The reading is 29
